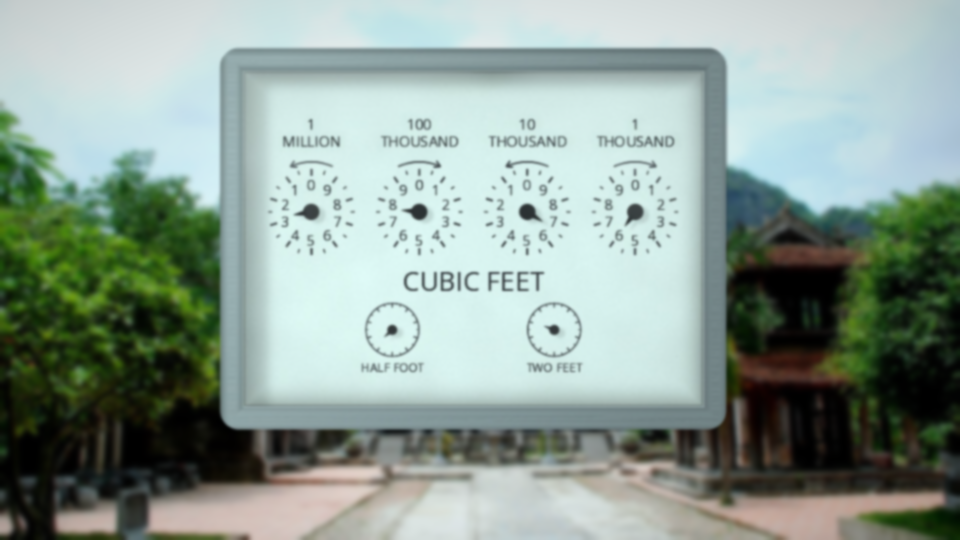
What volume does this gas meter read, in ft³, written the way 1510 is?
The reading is 276600
